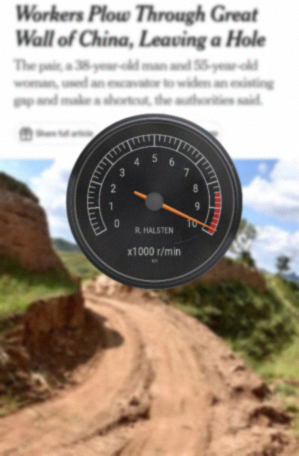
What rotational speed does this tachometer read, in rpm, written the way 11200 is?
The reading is 9800
